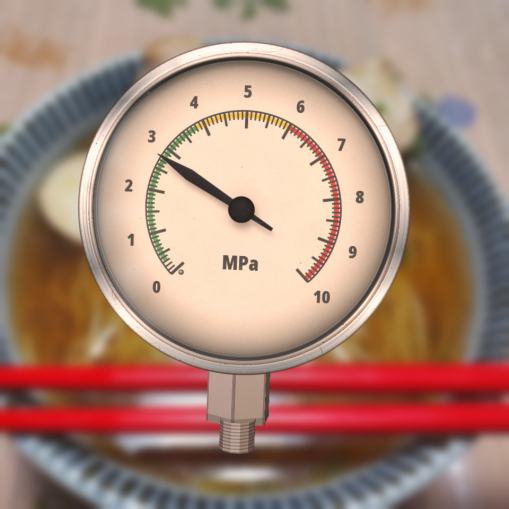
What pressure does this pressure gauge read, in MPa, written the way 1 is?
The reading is 2.8
